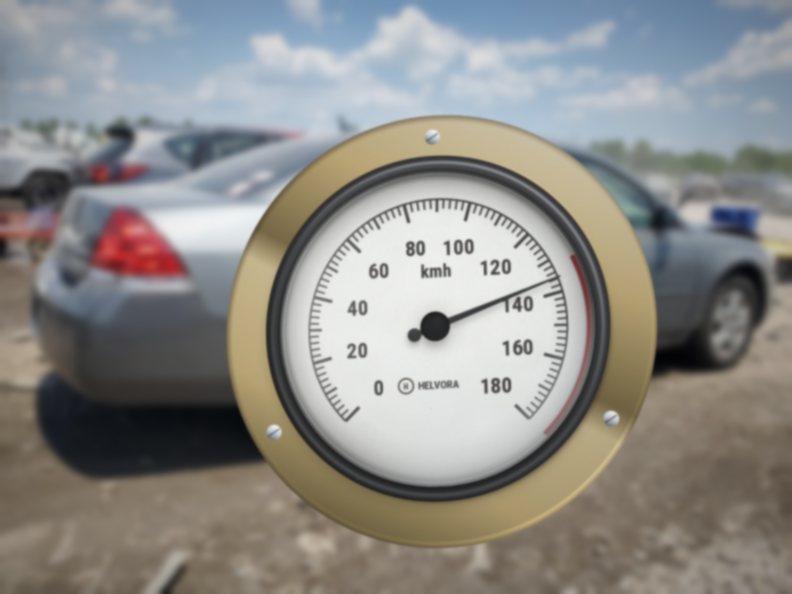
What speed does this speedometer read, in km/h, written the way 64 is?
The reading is 136
